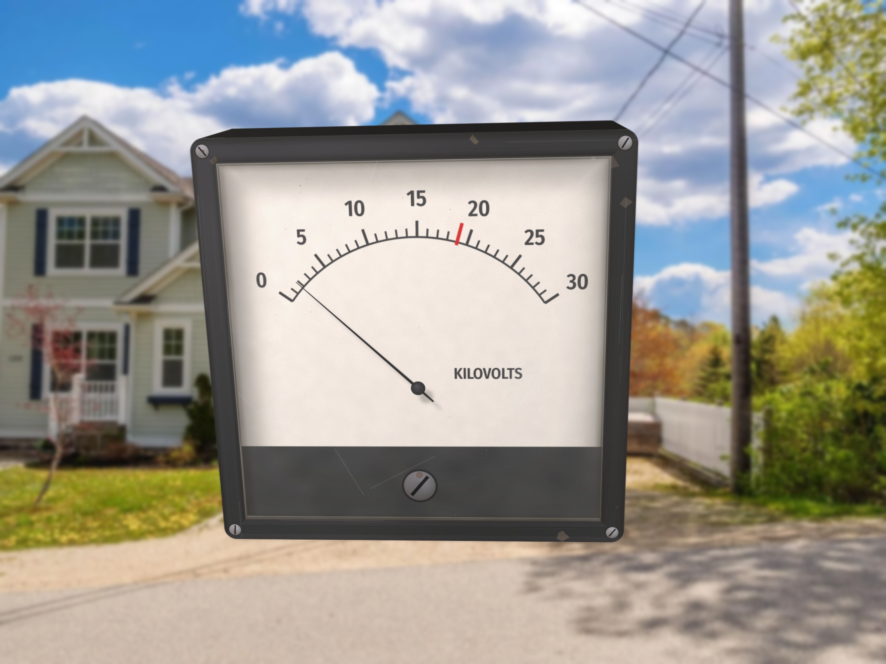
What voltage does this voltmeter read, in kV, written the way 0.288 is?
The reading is 2
